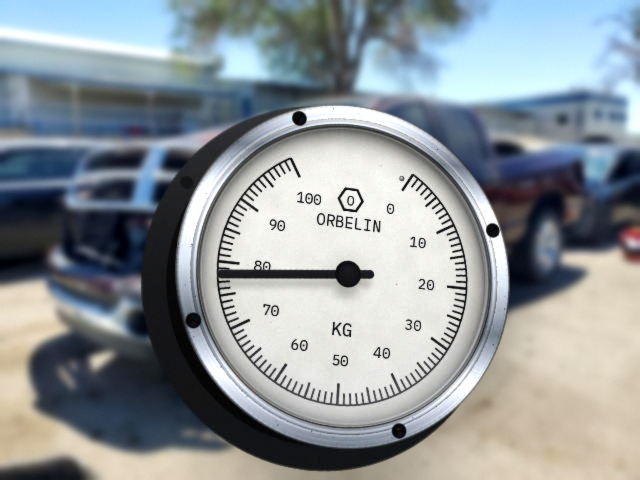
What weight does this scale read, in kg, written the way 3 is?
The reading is 78
